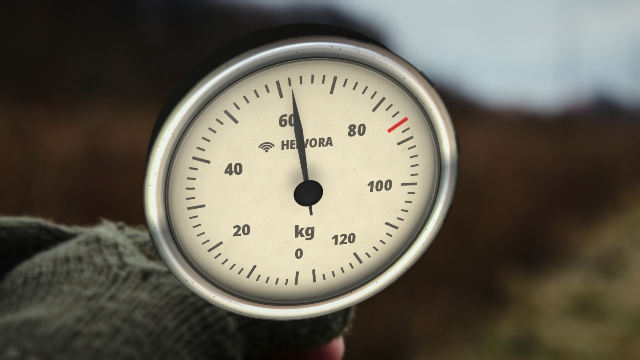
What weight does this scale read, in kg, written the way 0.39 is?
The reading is 62
